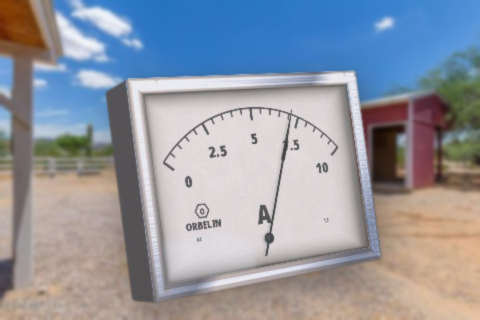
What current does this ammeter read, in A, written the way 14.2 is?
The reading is 7
